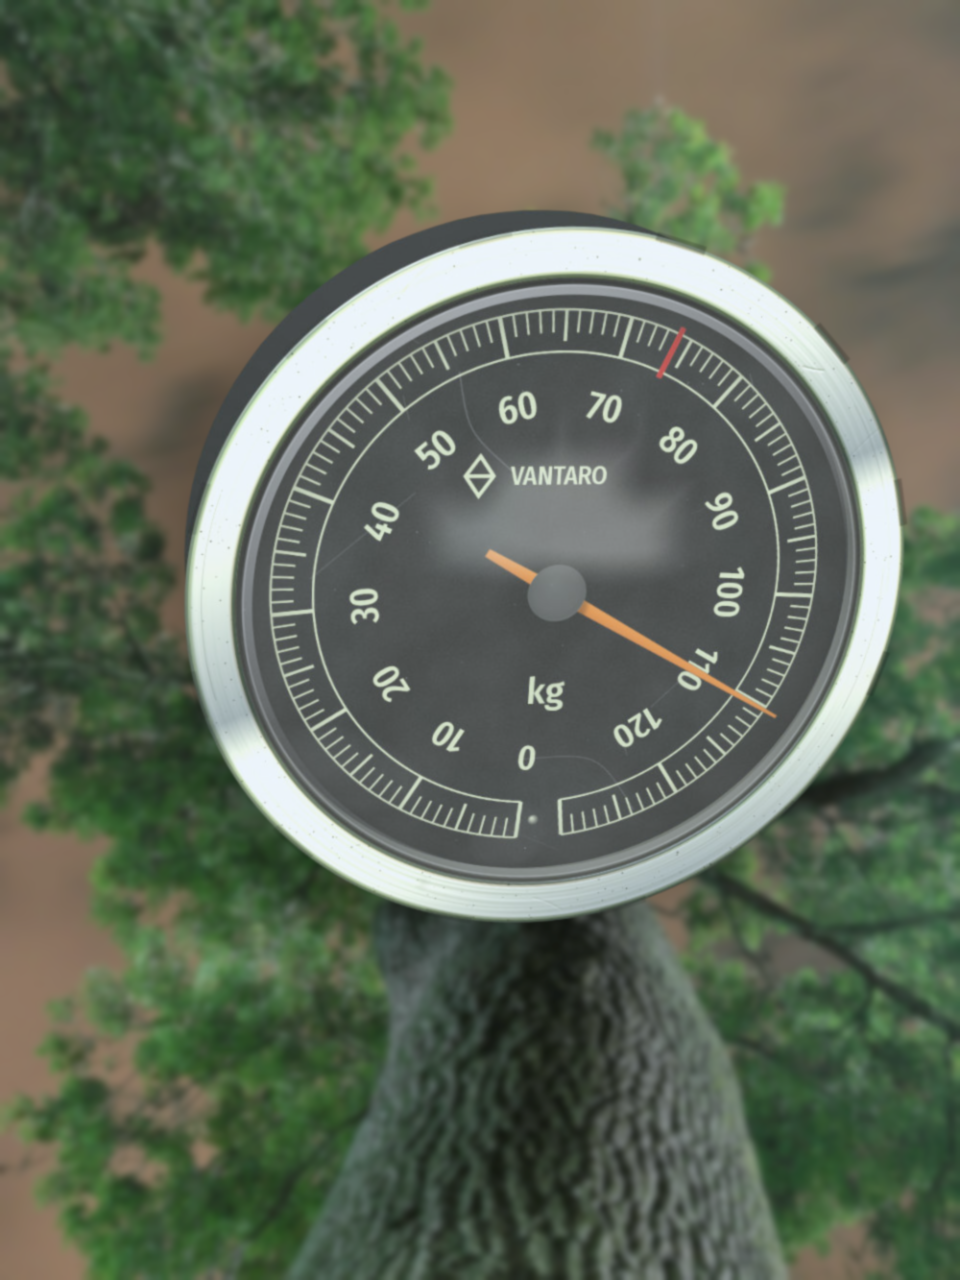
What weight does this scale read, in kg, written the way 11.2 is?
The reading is 110
